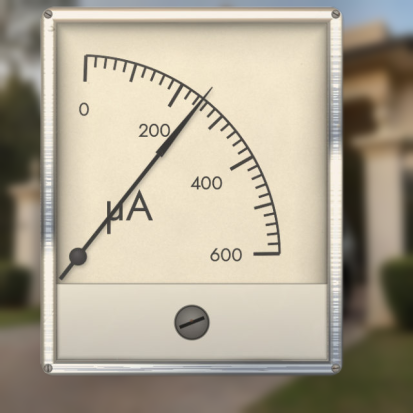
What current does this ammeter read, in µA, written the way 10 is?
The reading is 250
